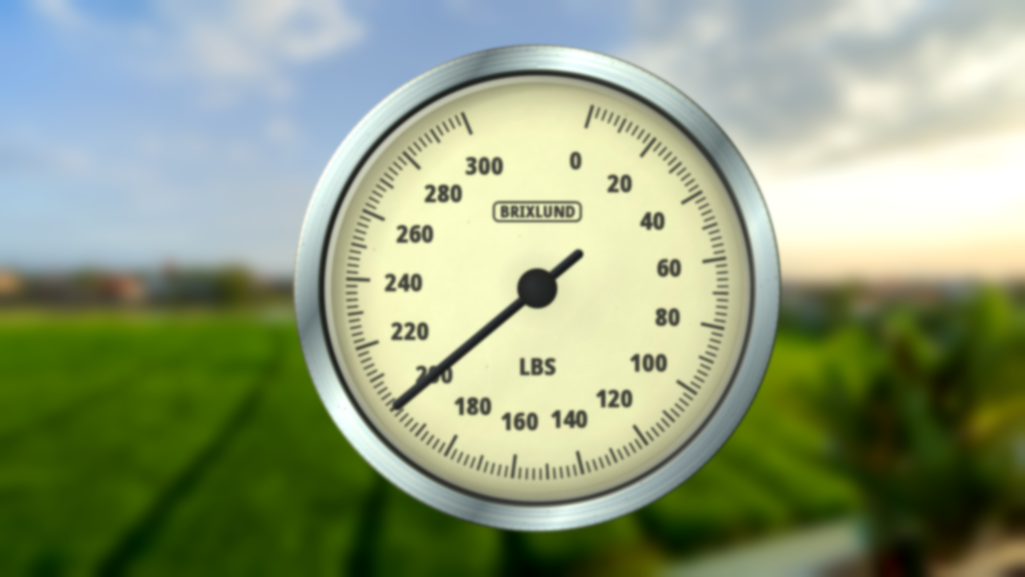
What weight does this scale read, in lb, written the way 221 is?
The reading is 200
